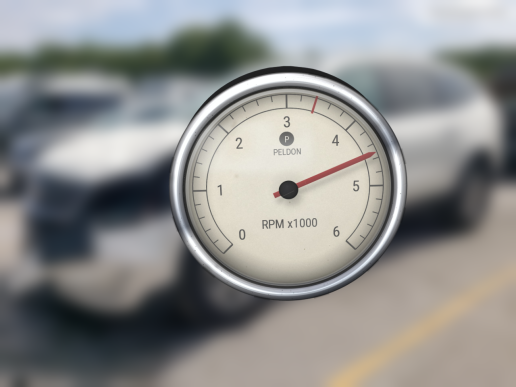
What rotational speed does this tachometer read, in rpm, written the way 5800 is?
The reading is 4500
